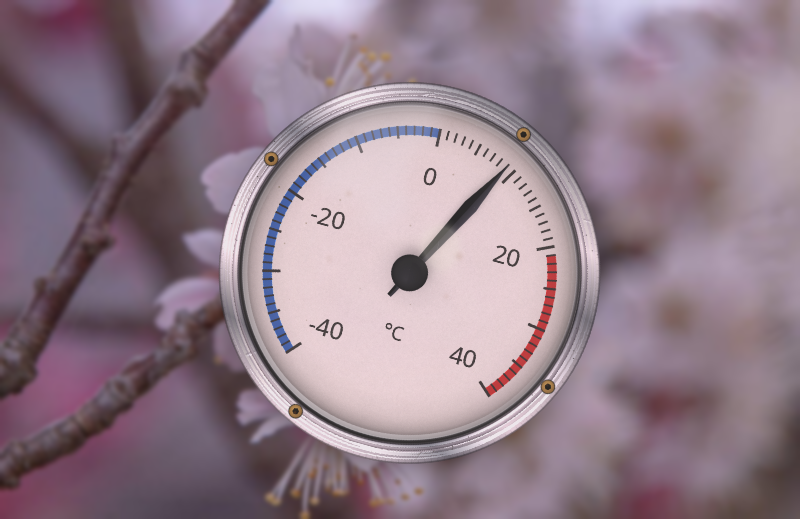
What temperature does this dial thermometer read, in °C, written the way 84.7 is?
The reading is 9
